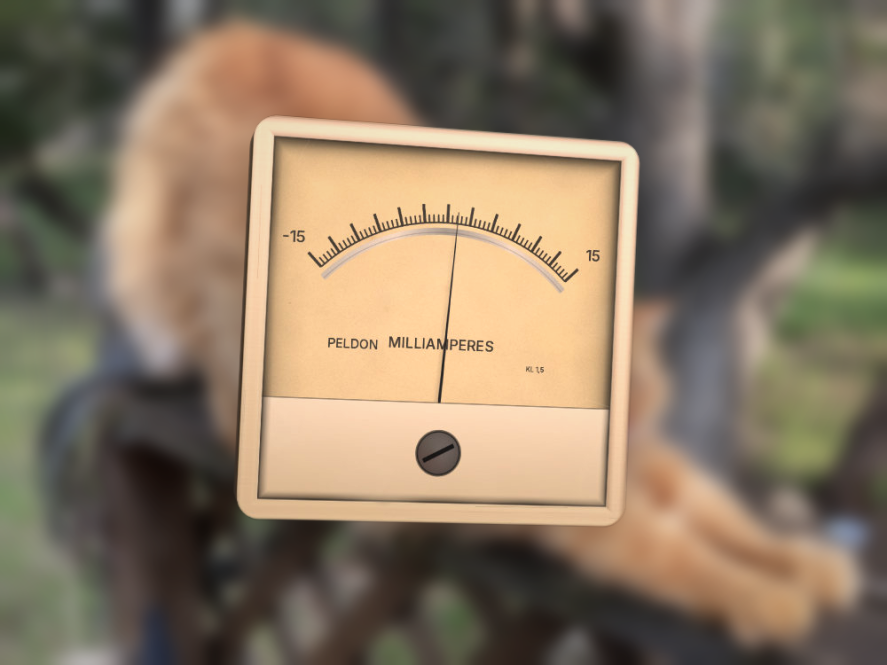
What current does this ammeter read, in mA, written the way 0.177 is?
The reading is 1
